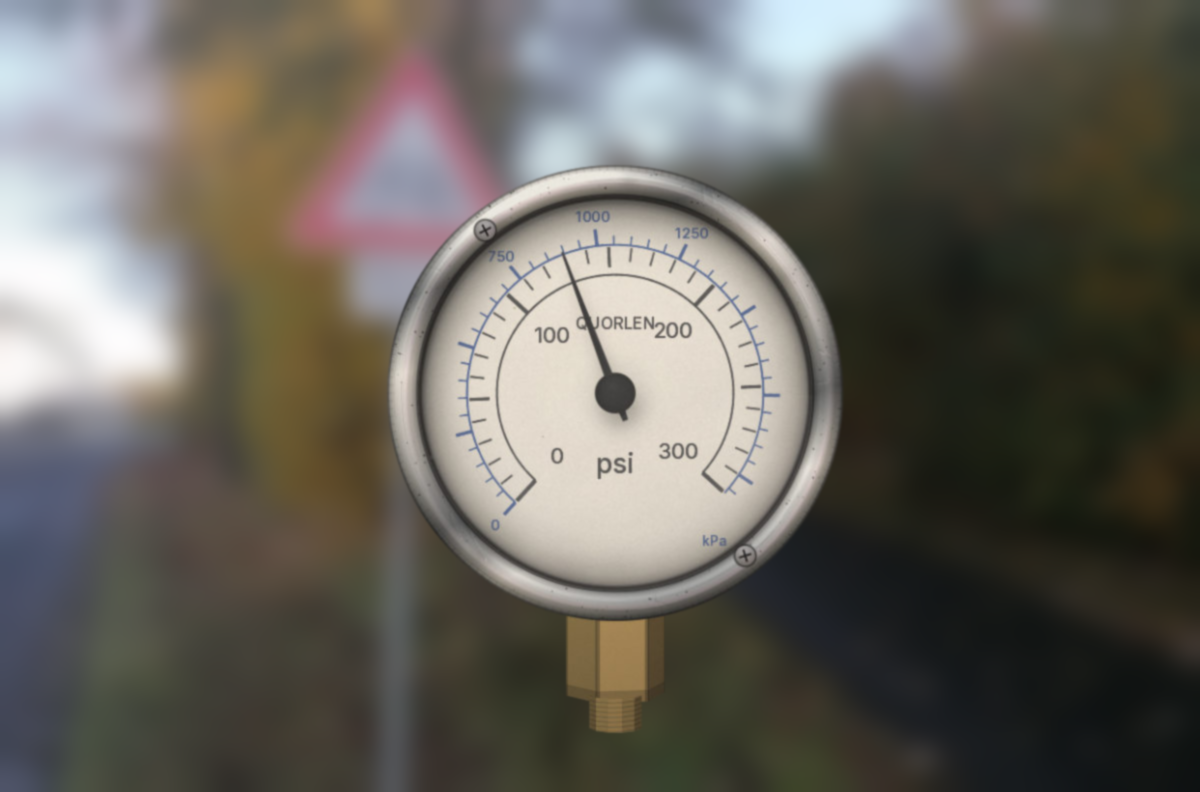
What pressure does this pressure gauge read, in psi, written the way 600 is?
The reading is 130
